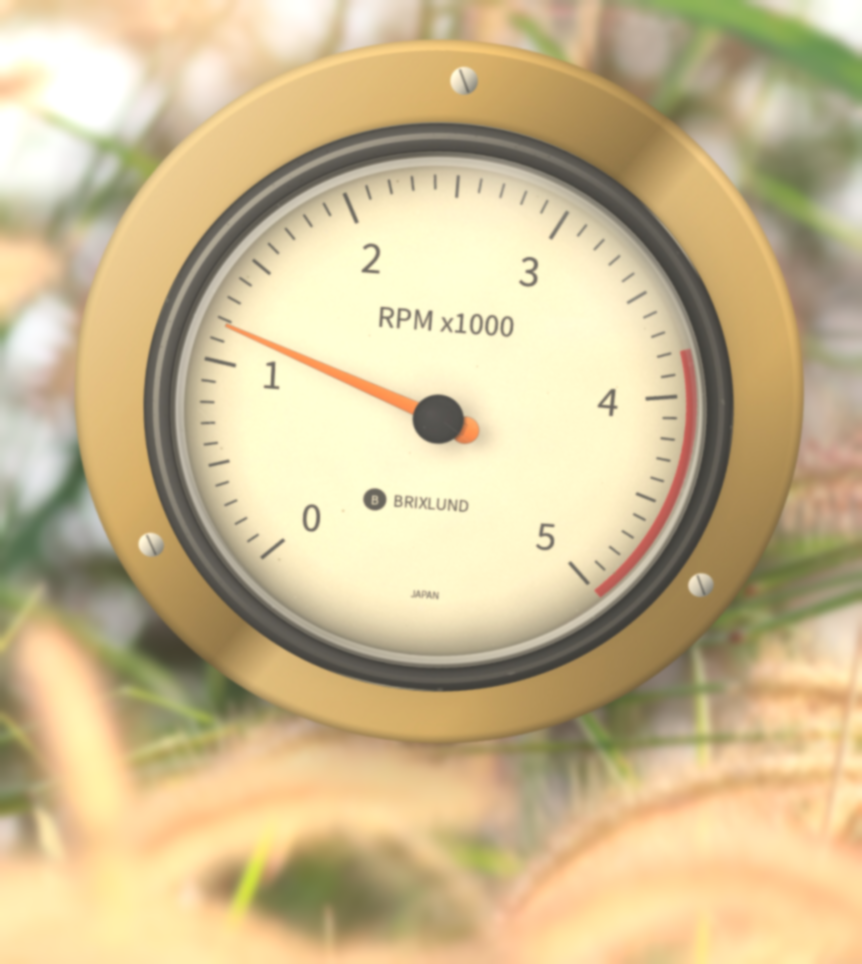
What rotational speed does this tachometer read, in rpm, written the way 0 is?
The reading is 1200
